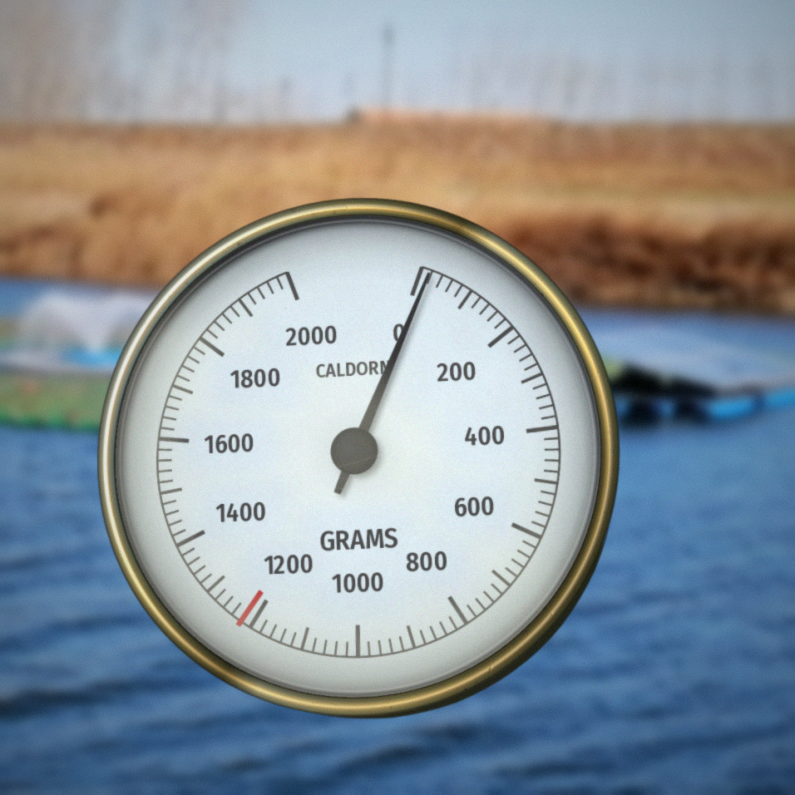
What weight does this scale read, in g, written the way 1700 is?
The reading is 20
